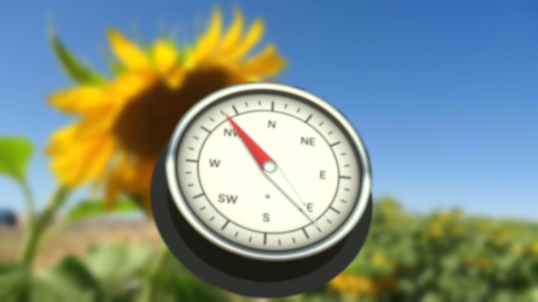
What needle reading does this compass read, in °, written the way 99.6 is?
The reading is 320
